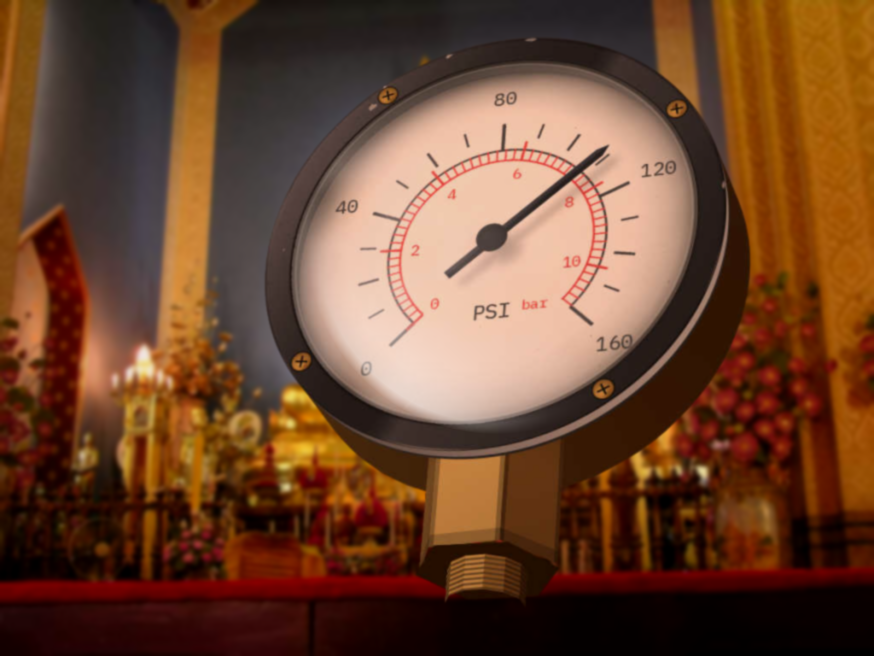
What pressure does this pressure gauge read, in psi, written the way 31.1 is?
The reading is 110
